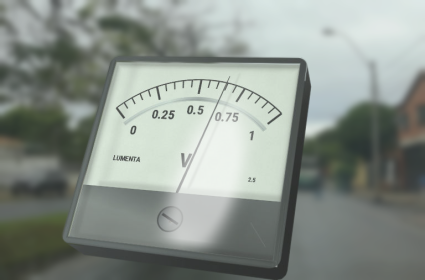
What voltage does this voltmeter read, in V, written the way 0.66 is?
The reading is 0.65
